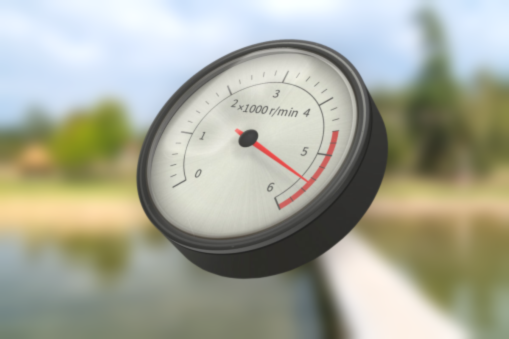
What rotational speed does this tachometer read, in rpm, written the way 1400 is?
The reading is 5500
